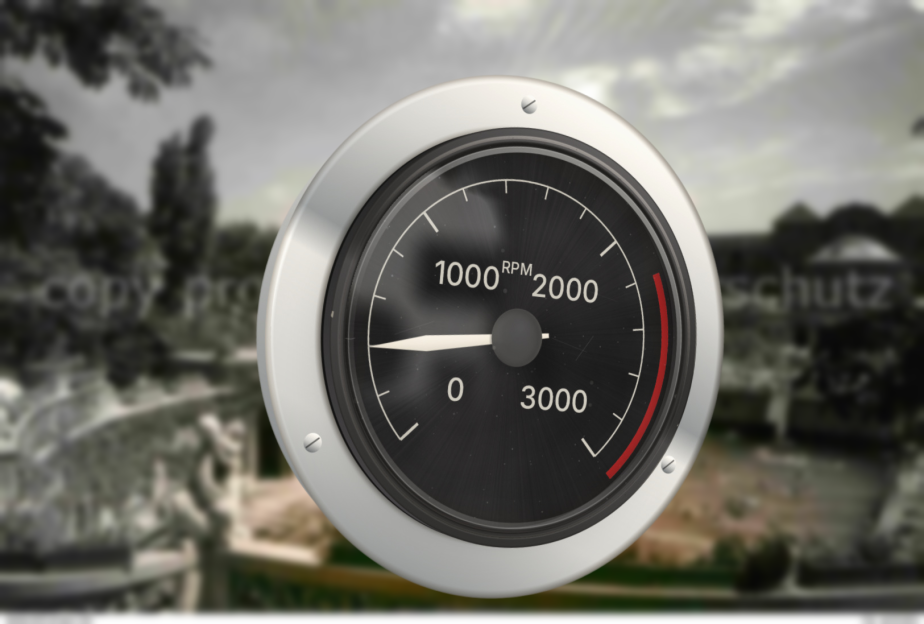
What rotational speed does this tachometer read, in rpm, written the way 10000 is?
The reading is 400
